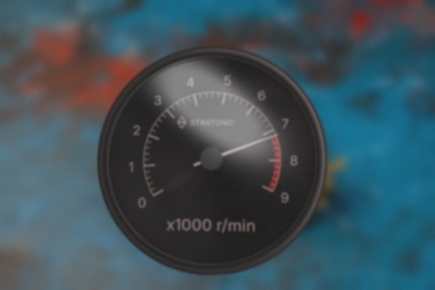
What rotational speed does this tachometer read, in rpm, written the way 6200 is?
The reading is 7200
